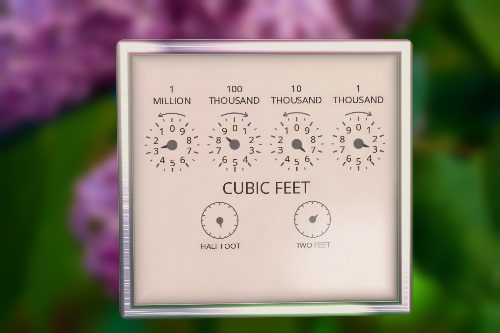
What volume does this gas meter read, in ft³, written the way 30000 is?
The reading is 286300
